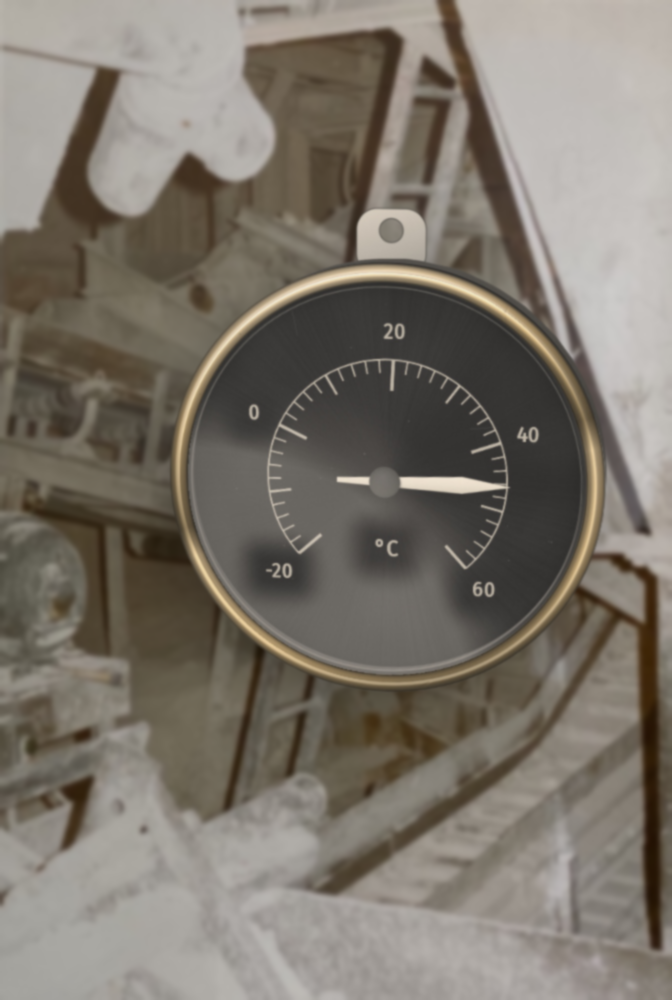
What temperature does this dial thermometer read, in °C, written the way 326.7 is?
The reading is 46
